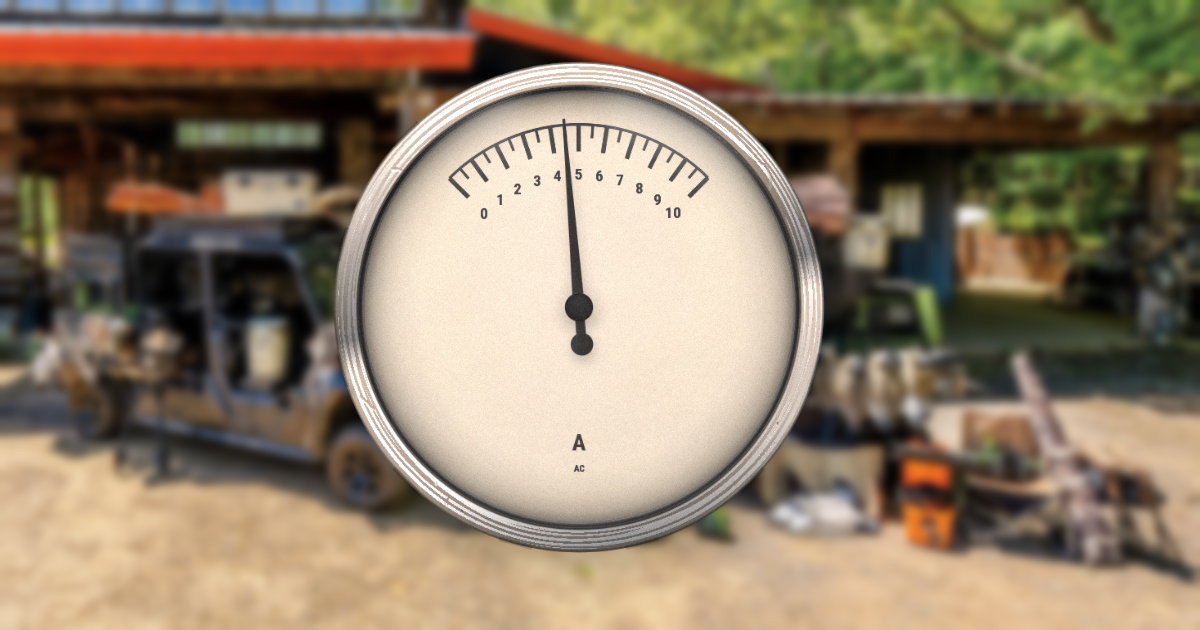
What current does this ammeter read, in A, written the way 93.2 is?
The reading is 4.5
